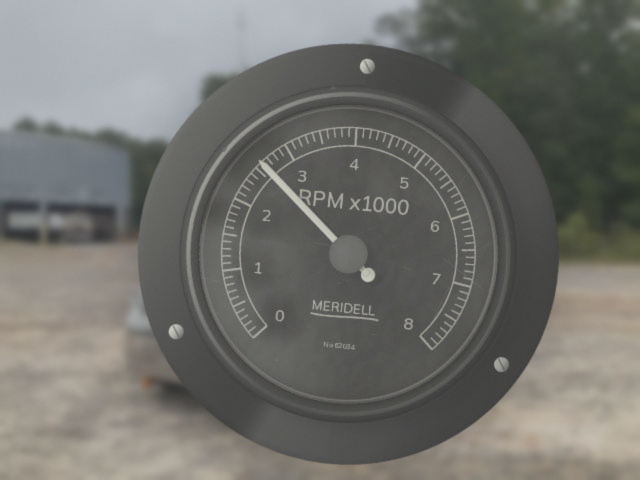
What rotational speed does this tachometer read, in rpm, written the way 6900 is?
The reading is 2600
